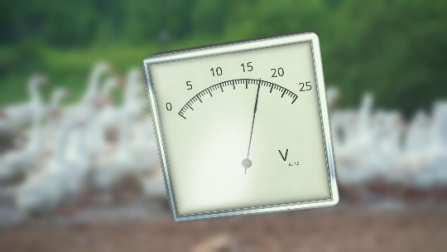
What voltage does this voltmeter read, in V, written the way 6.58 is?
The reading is 17.5
